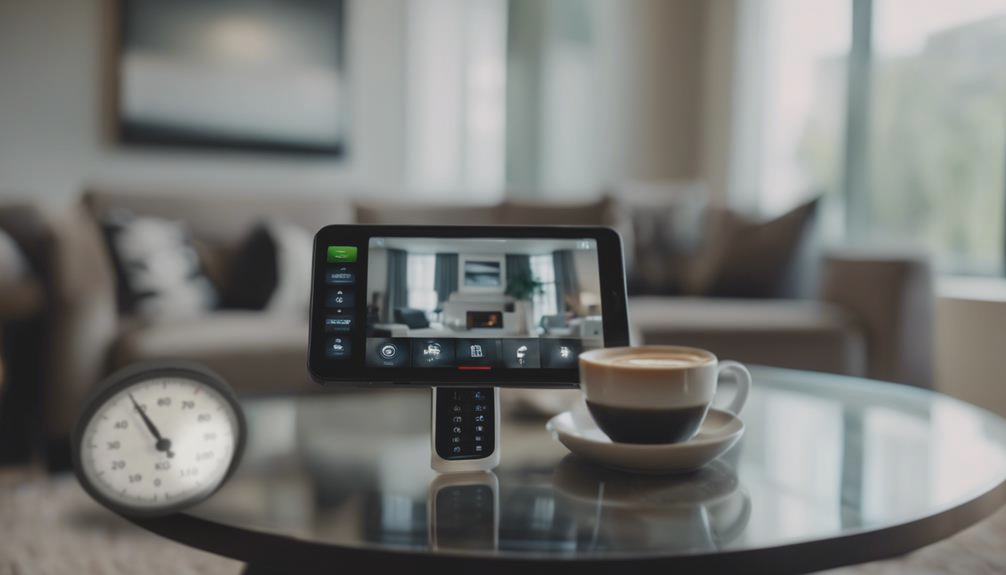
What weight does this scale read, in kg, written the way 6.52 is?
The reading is 50
